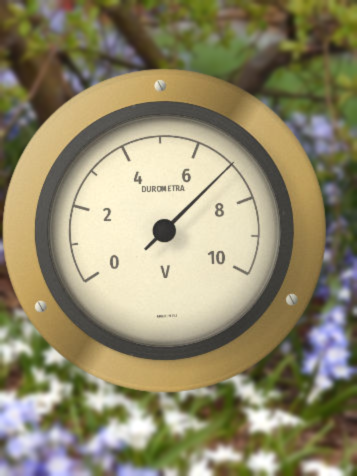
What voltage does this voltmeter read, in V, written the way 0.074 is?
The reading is 7
